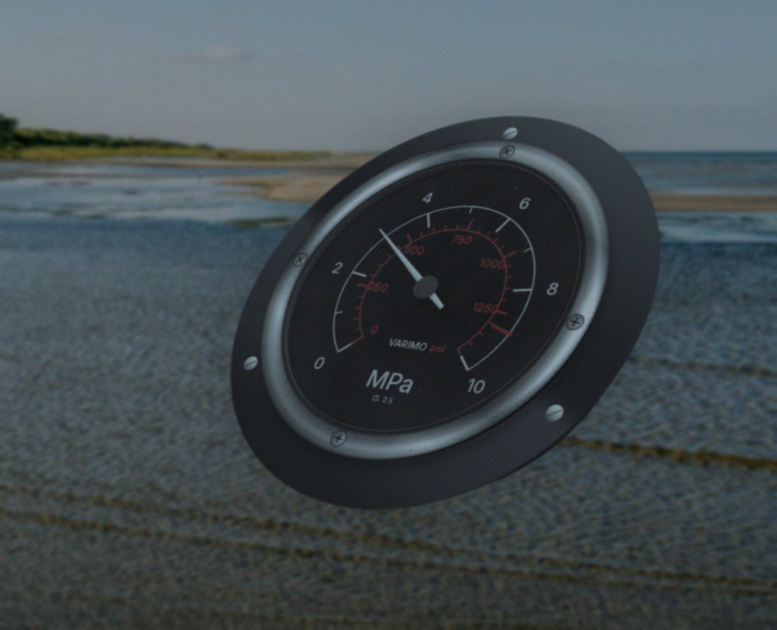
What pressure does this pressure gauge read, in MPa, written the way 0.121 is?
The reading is 3
